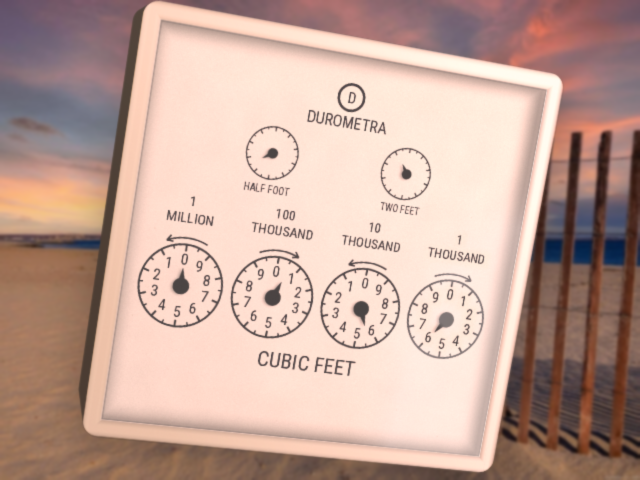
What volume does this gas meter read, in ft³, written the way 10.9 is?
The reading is 5600
